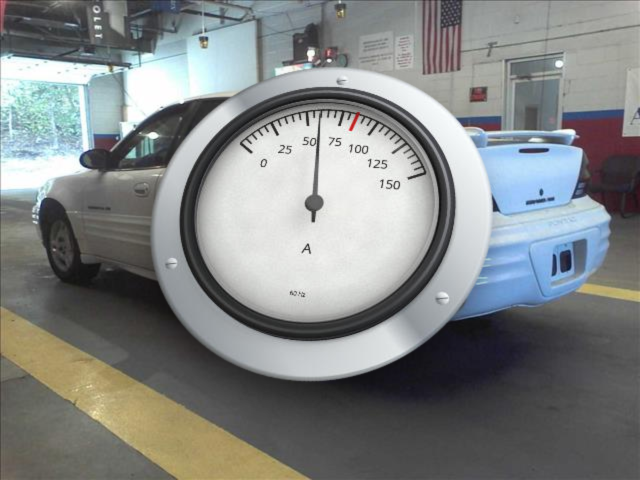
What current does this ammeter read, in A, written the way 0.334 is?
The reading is 60
